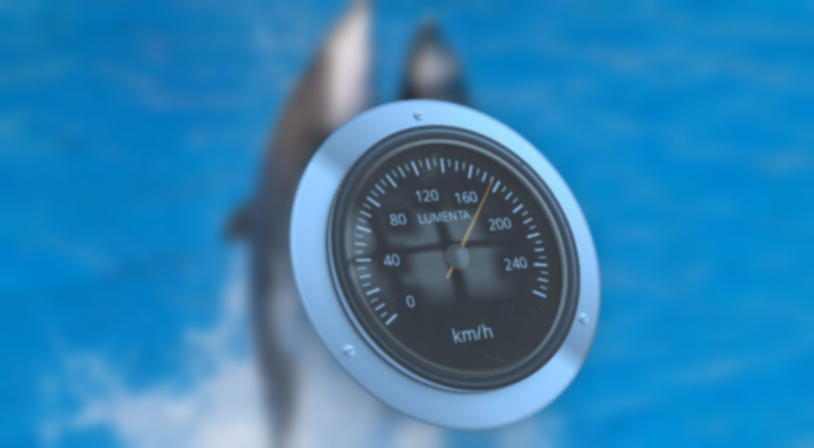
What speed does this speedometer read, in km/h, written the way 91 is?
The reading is 175
